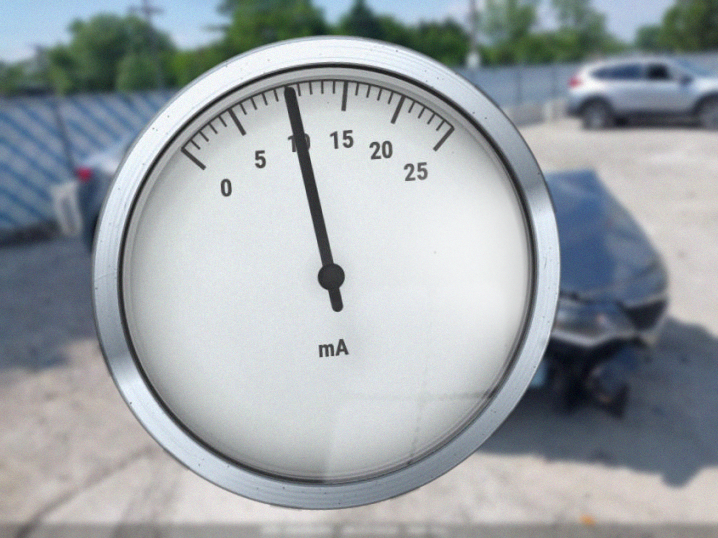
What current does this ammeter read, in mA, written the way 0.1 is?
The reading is 10
